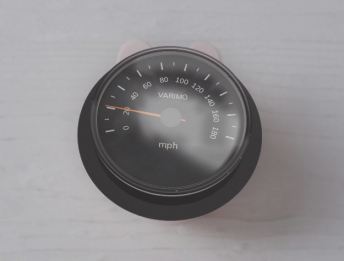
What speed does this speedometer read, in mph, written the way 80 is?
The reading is 20
